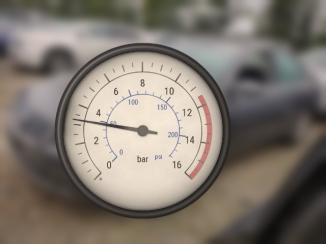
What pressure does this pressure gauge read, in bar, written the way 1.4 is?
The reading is 3.25
